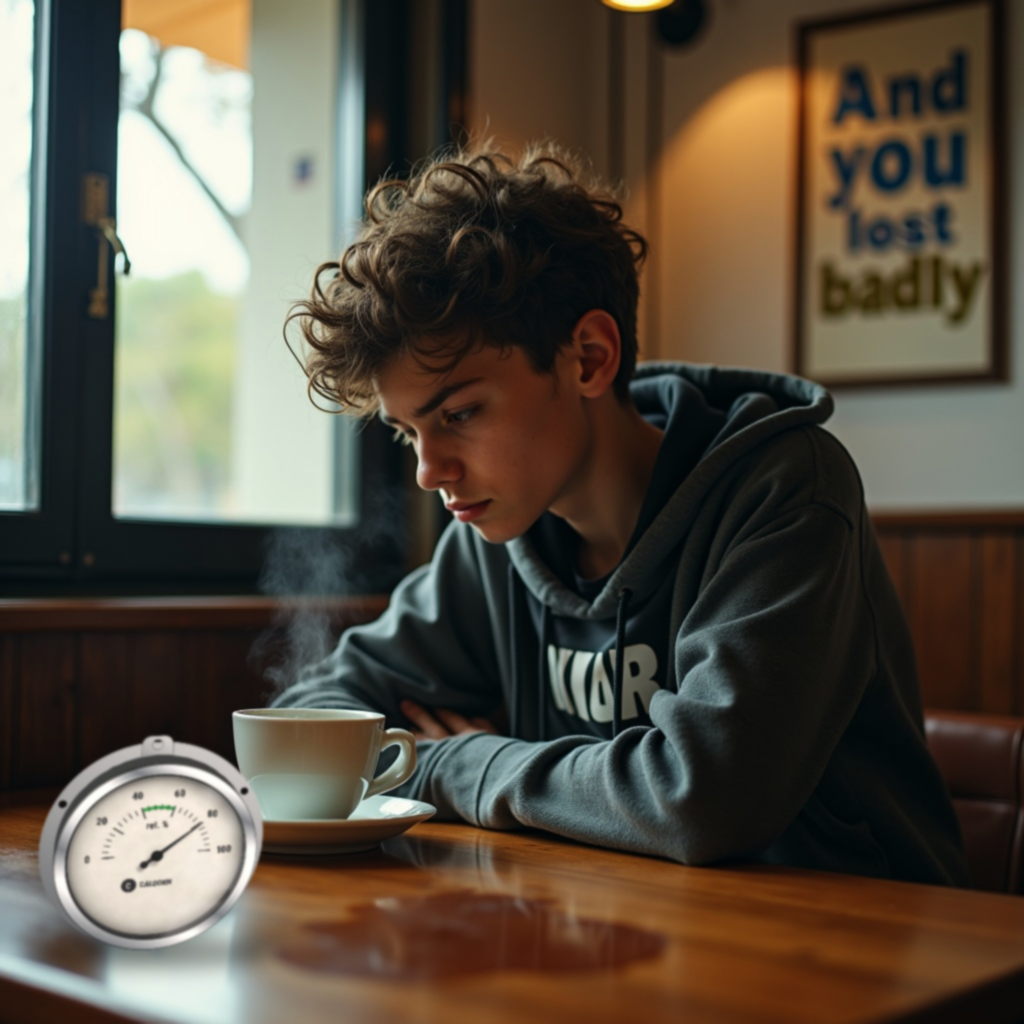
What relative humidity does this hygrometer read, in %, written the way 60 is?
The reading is 80
